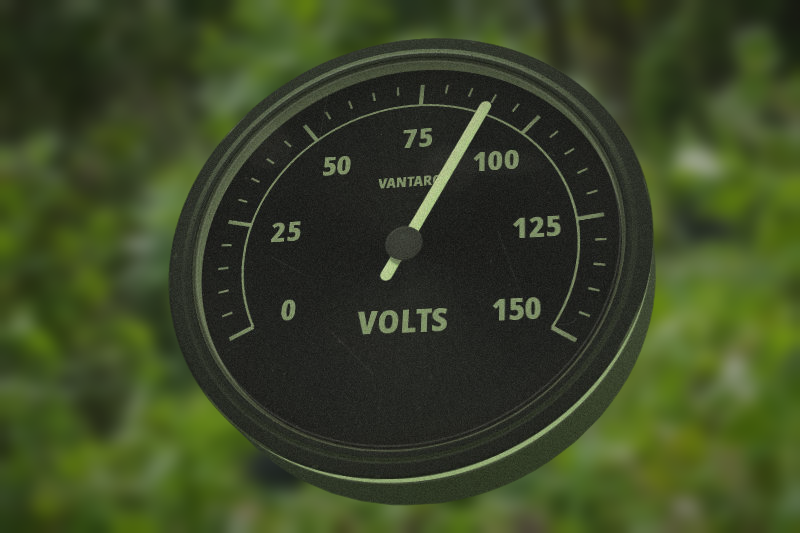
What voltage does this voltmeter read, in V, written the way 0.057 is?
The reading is 90
